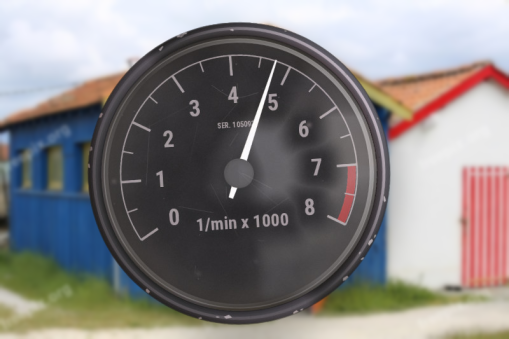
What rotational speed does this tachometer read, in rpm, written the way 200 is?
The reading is 4750
